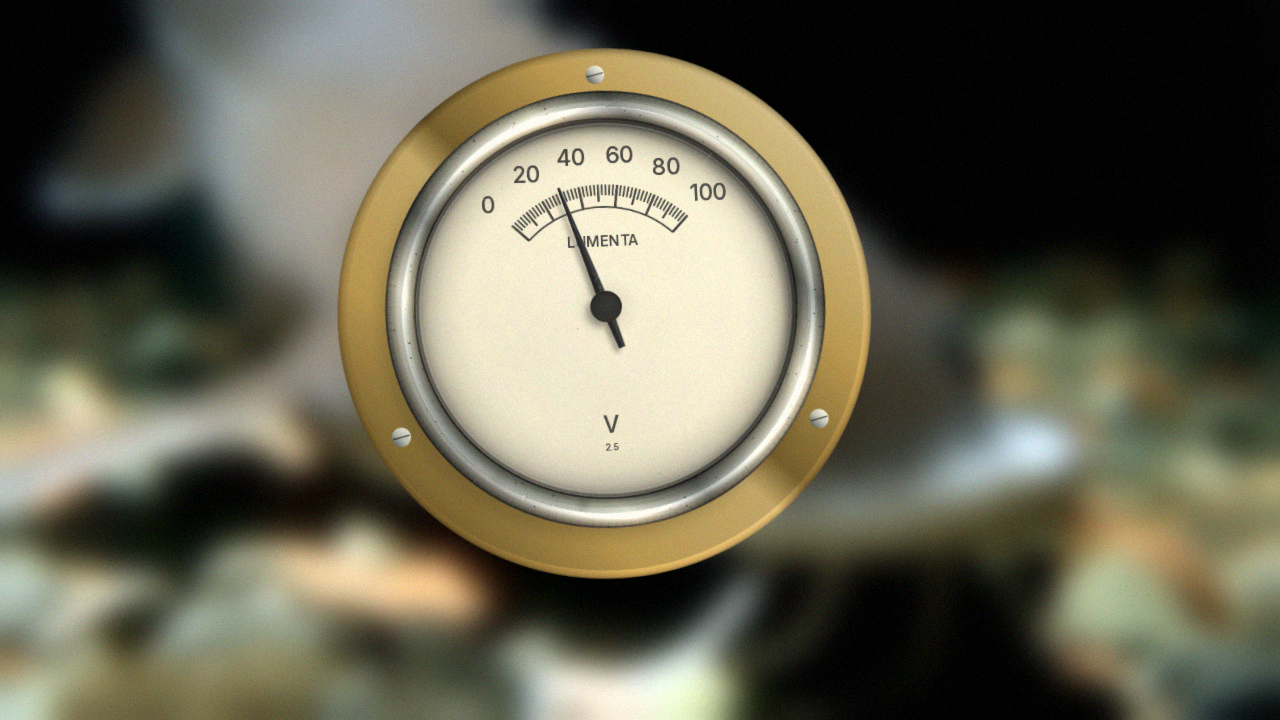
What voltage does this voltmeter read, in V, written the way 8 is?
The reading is 30
